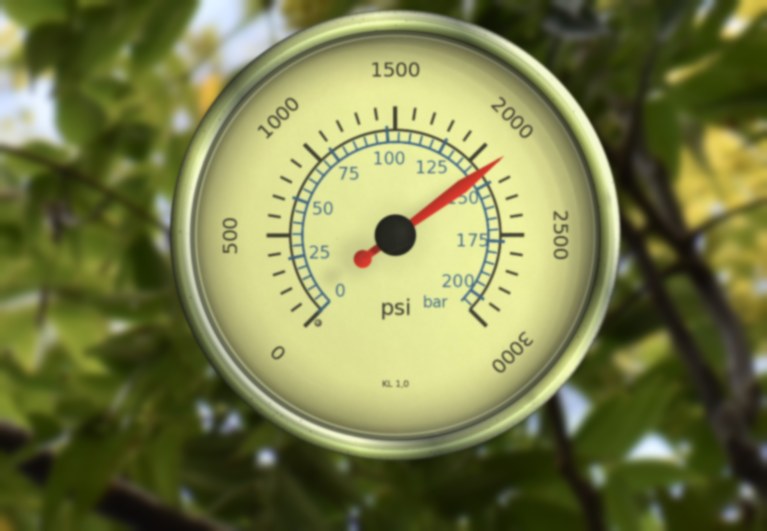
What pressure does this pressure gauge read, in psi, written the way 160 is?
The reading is 2100
